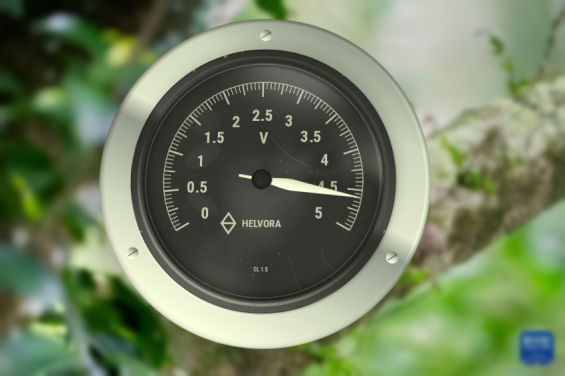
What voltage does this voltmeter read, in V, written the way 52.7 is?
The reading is 4.6
